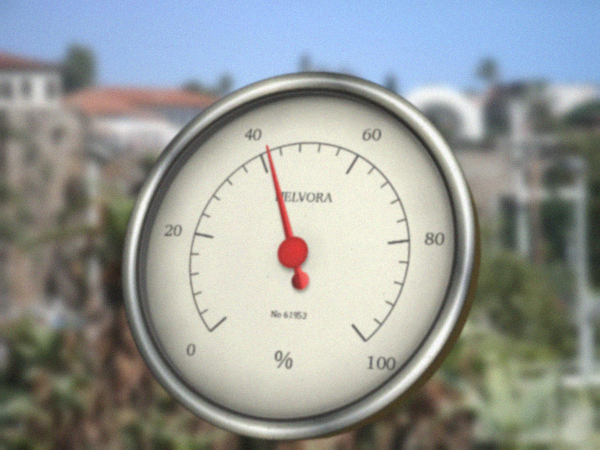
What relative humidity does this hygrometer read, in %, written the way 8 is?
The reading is 42
